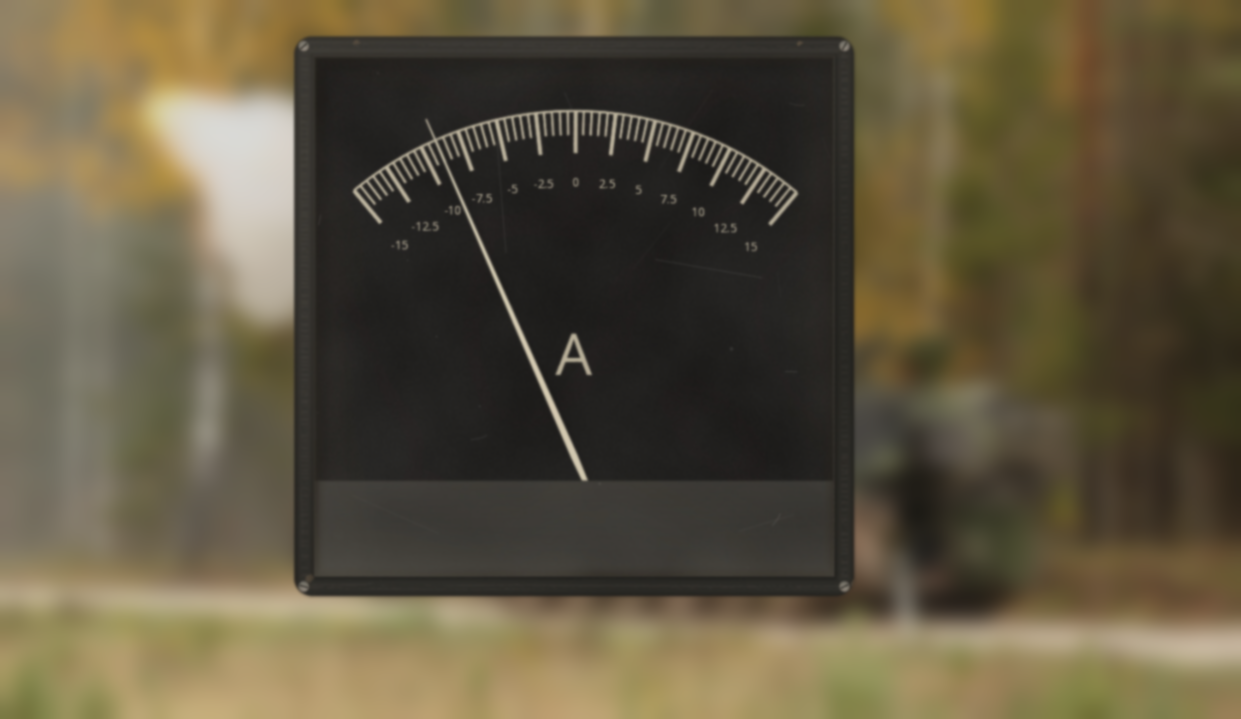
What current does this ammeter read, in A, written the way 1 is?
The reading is -9
